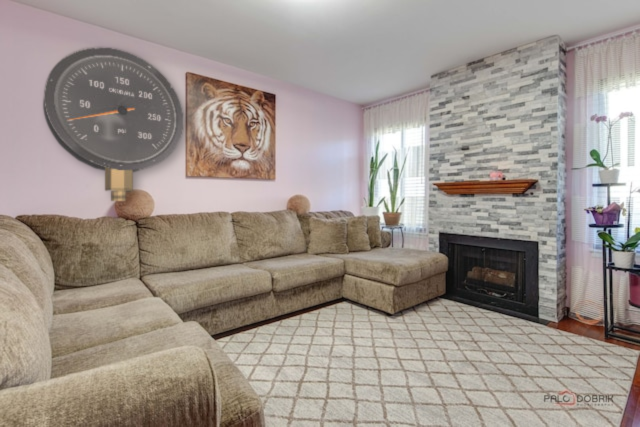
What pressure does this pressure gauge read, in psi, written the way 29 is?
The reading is 25
